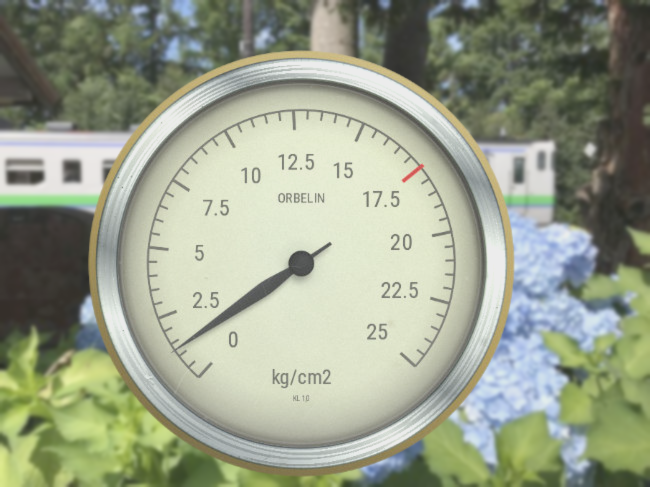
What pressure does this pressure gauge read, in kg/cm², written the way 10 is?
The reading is 1.25
